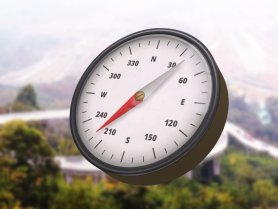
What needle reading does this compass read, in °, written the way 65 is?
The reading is 220
